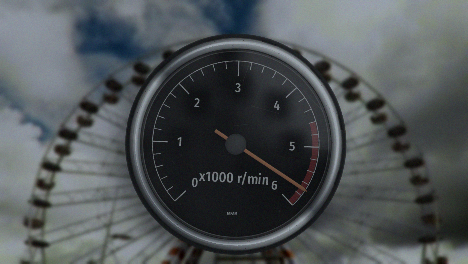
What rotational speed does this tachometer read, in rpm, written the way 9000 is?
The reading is 5700
